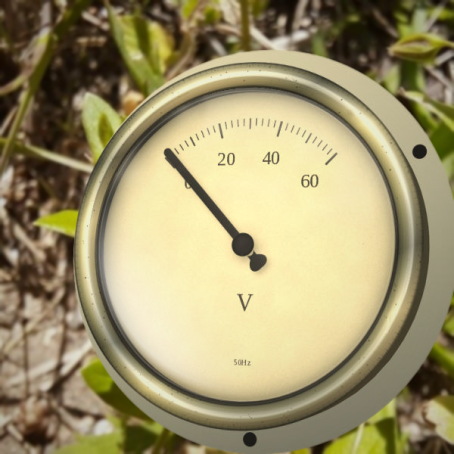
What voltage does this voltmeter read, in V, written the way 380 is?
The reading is 2
